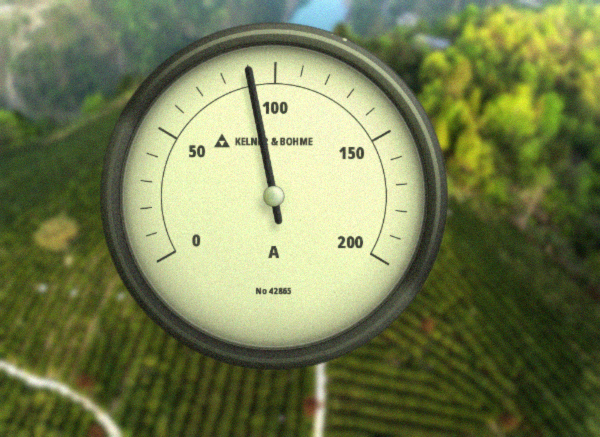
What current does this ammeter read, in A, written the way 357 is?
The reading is 90
